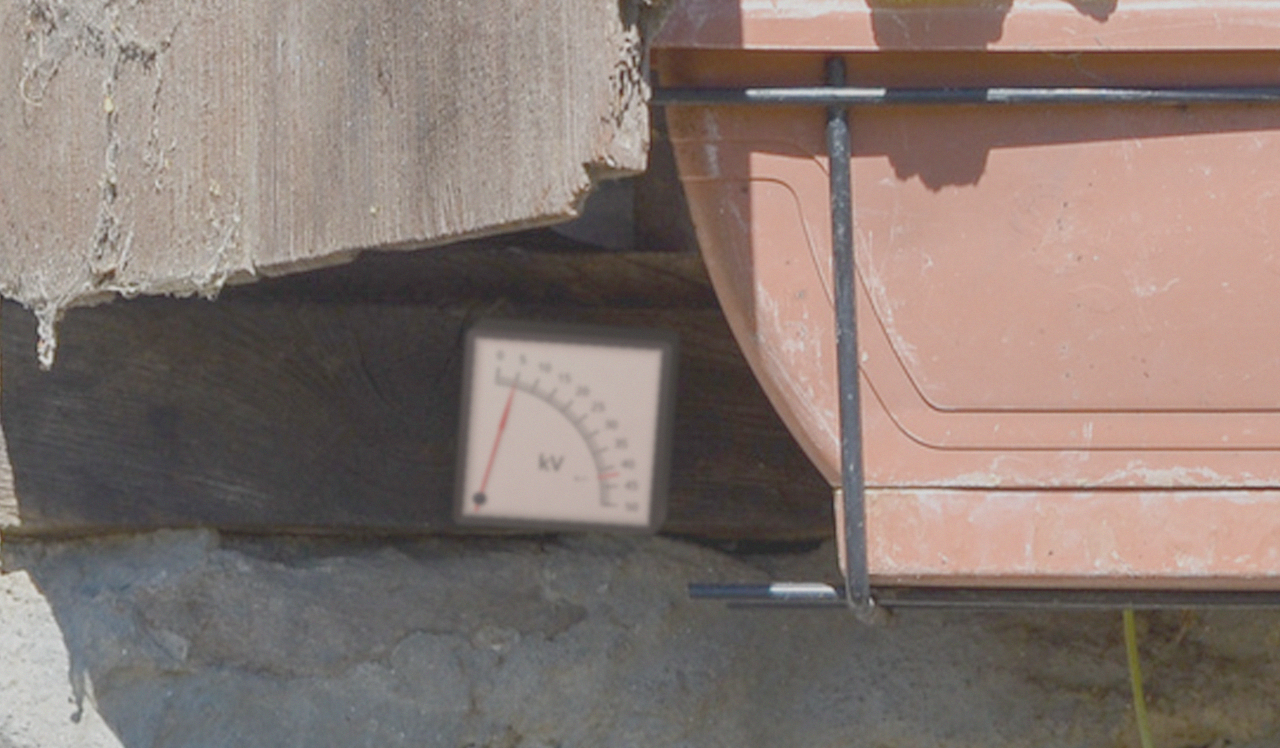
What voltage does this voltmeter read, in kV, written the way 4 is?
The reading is 5
